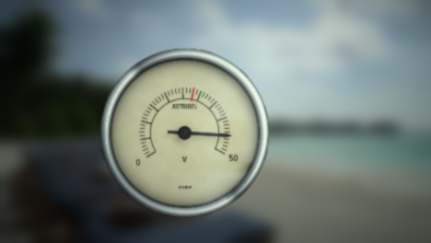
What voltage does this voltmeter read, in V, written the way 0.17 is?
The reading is 45
